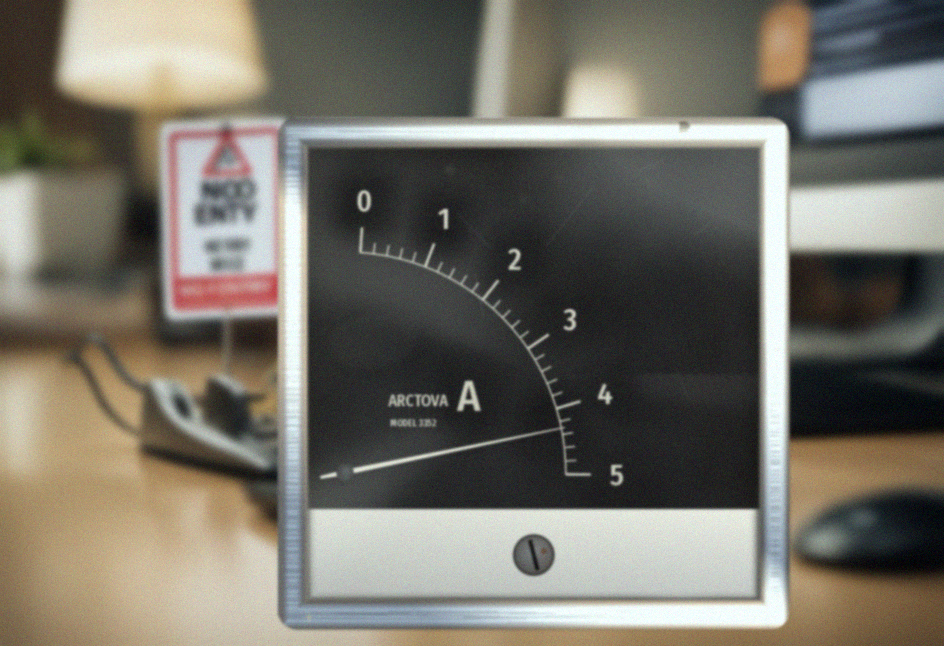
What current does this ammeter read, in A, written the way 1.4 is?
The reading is 4.3
